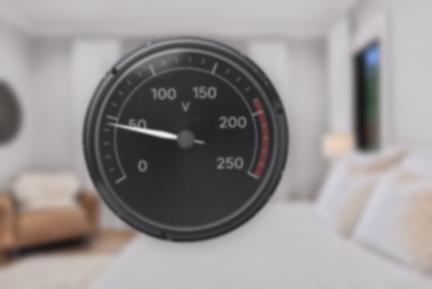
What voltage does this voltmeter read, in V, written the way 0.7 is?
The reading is 45
